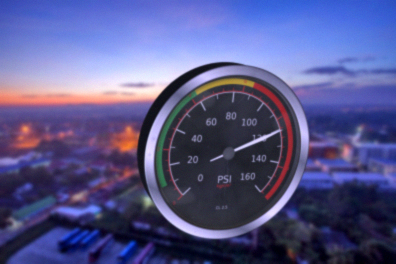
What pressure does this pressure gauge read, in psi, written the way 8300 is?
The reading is 120
